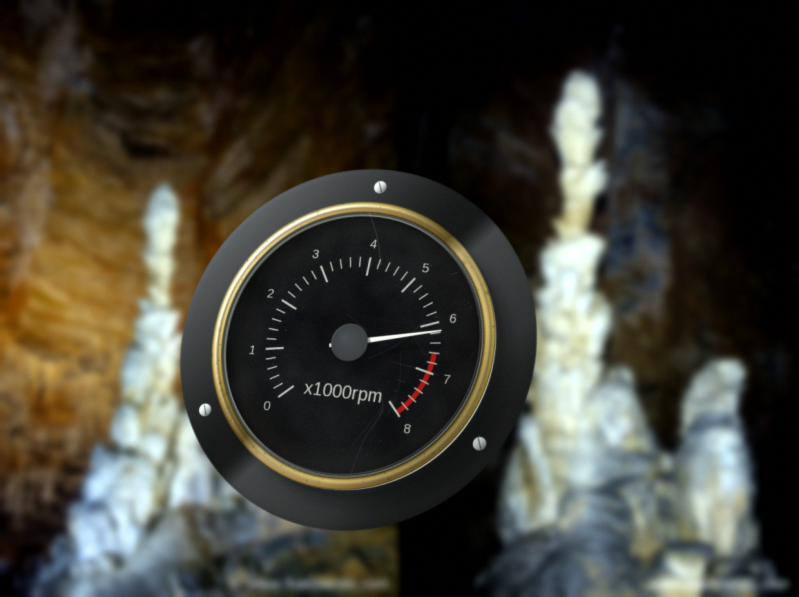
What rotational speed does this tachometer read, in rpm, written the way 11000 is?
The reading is 6200
